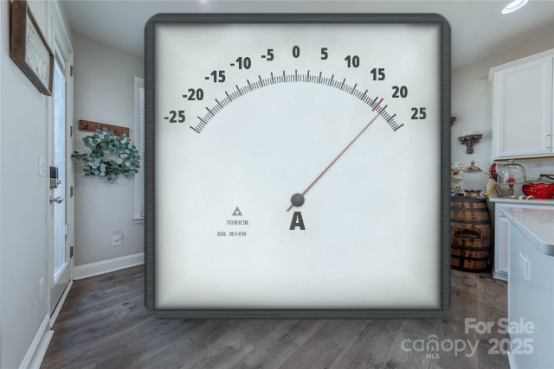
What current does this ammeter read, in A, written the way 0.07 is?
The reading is 20
